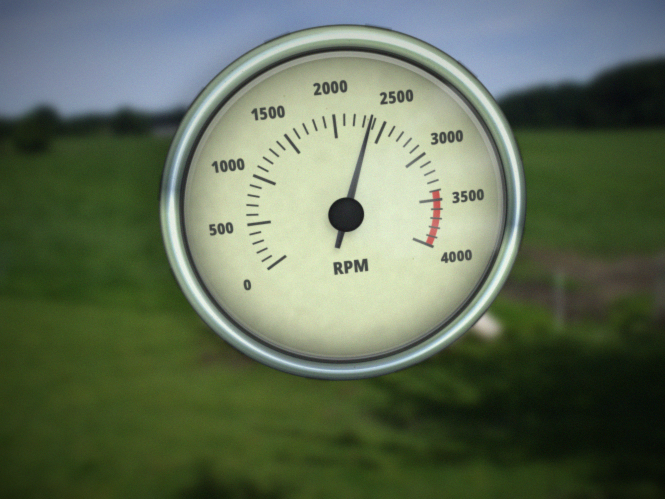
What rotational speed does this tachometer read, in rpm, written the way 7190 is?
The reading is 2350
